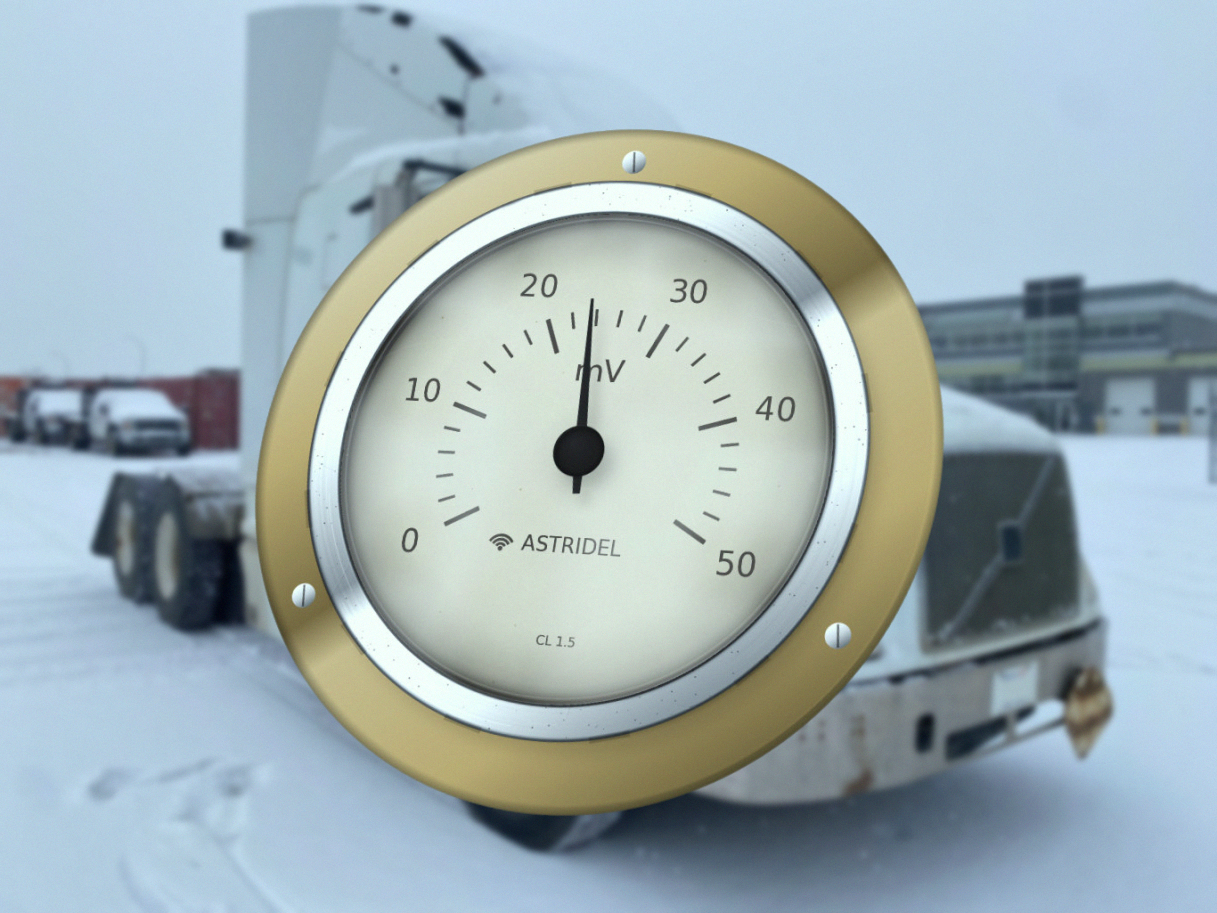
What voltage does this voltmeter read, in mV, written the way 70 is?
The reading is 24
